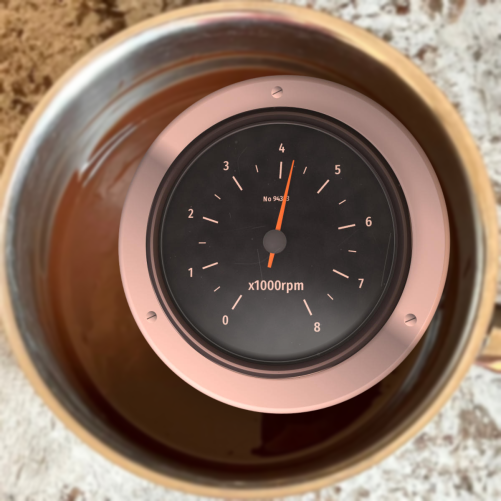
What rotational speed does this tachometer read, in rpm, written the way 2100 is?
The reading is 4250
